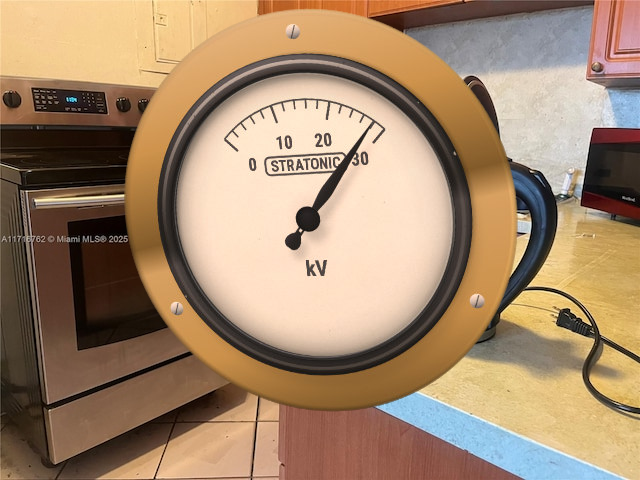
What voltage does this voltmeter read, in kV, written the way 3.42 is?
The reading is 28
